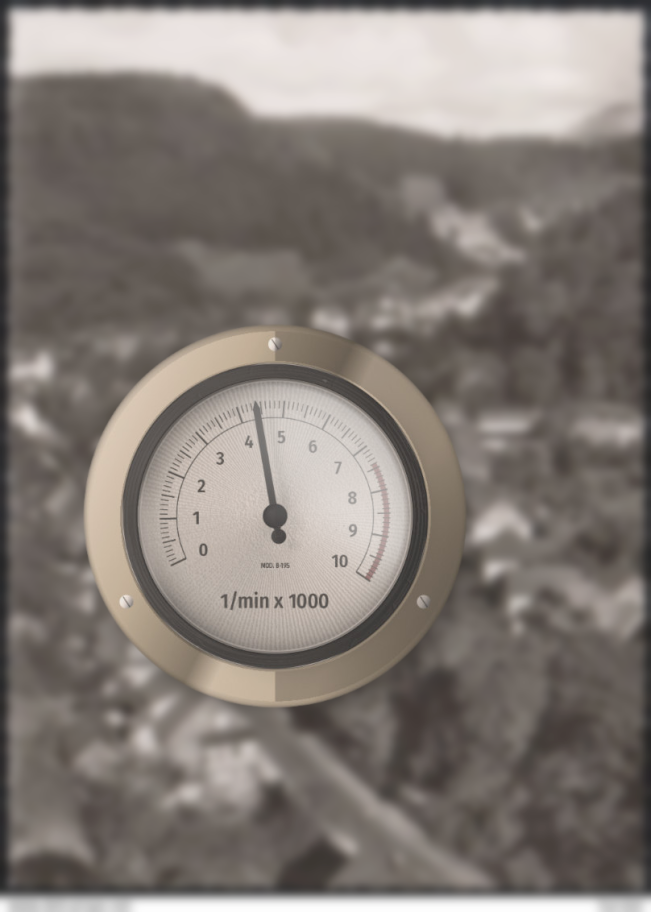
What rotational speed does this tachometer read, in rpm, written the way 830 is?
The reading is 4400
